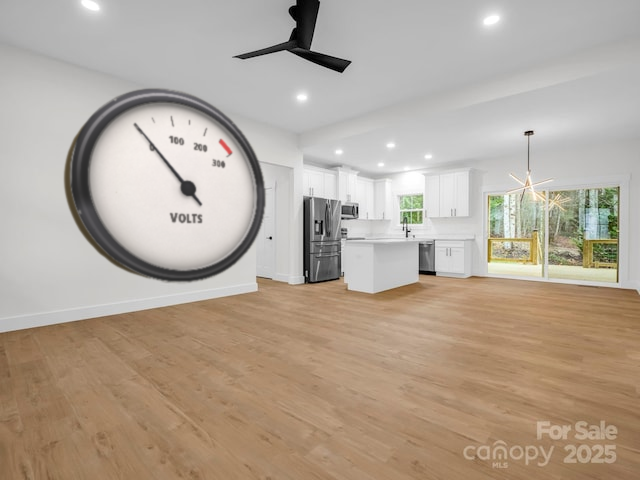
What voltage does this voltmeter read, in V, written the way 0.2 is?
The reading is 0
